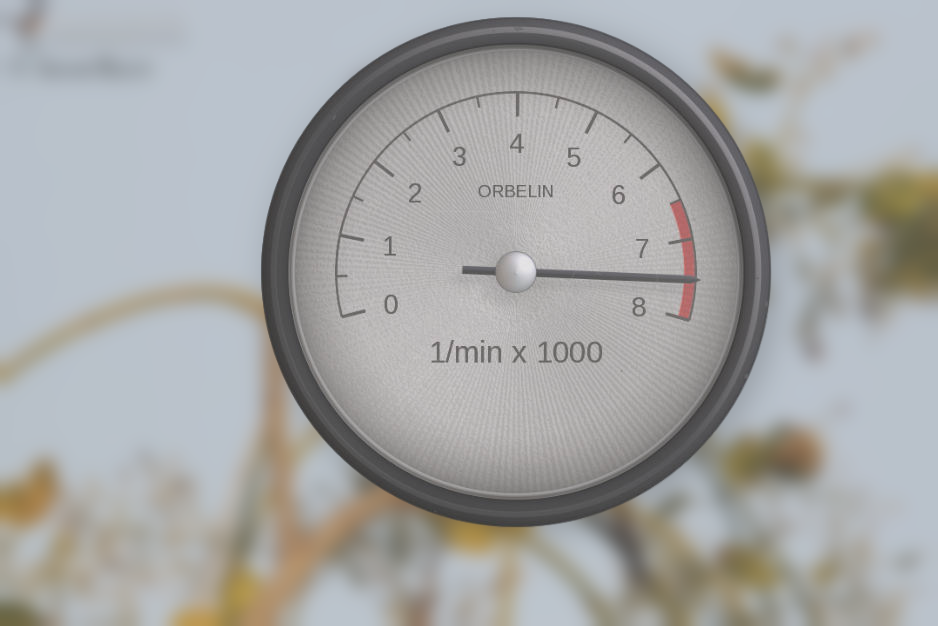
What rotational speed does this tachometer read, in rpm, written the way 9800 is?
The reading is 7500
